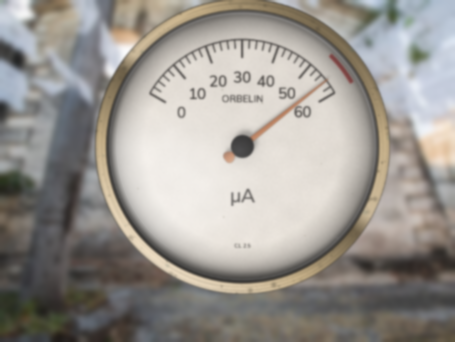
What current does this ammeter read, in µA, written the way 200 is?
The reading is 56
